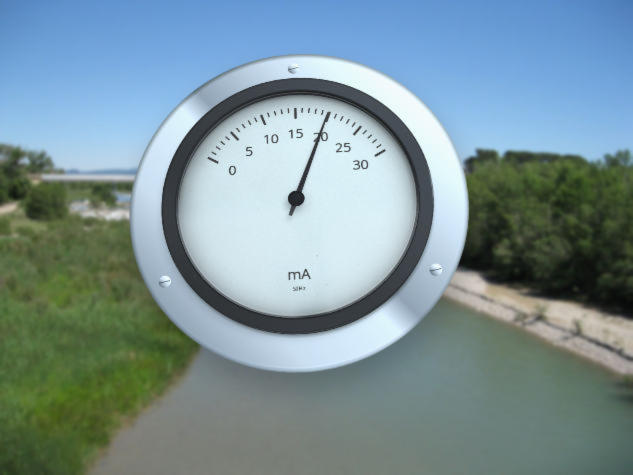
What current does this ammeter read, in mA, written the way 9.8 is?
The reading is 20
